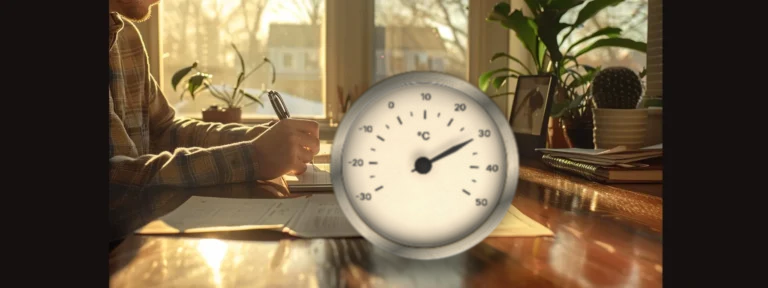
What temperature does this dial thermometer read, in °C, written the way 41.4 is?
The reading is 30
